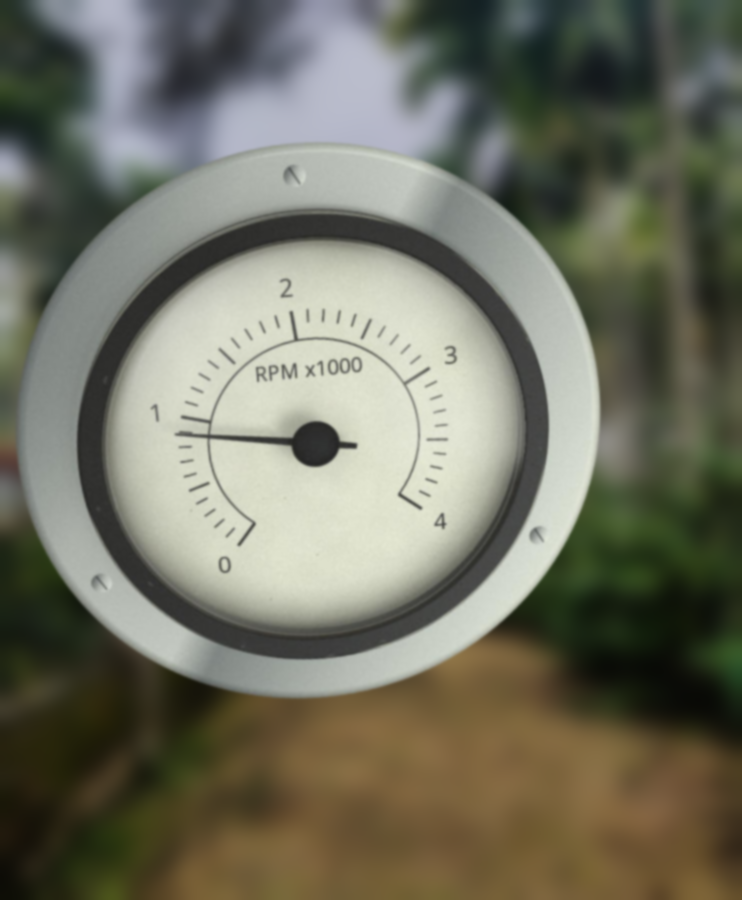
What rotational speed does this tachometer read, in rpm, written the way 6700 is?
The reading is 900
